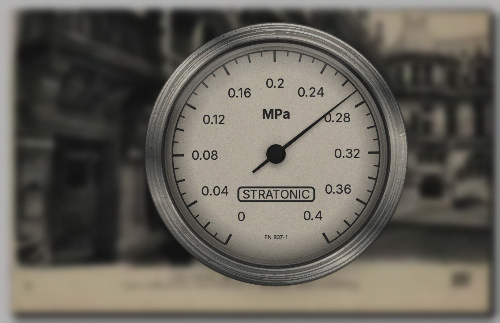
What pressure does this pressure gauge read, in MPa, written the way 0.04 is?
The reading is 0.27
